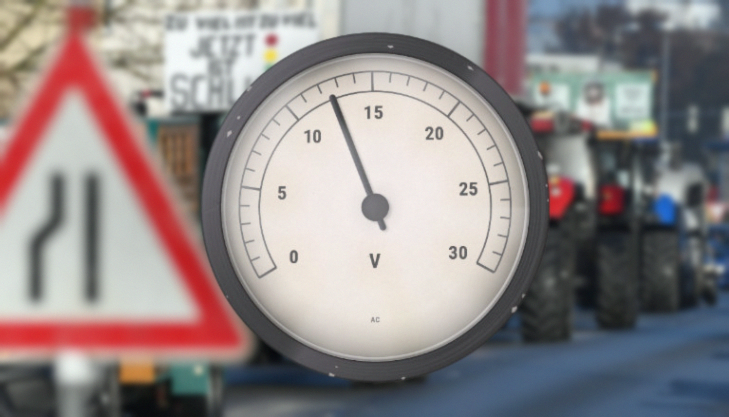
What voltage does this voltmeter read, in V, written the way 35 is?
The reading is 12.5
